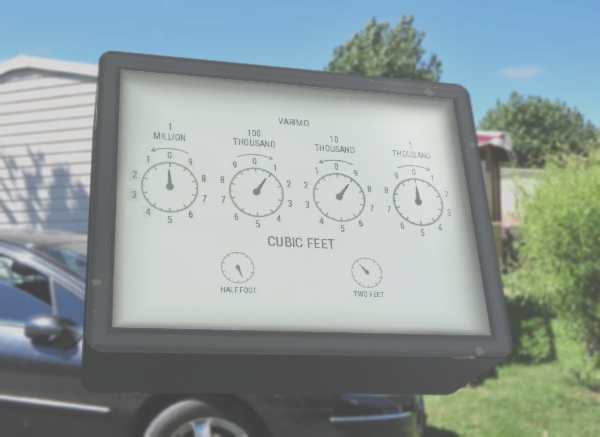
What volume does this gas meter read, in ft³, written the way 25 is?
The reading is 9000
